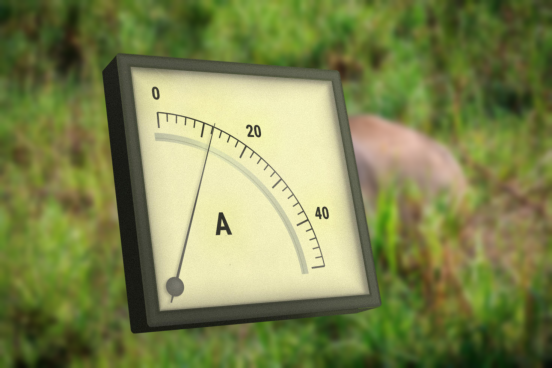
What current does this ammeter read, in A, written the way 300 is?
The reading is 12
